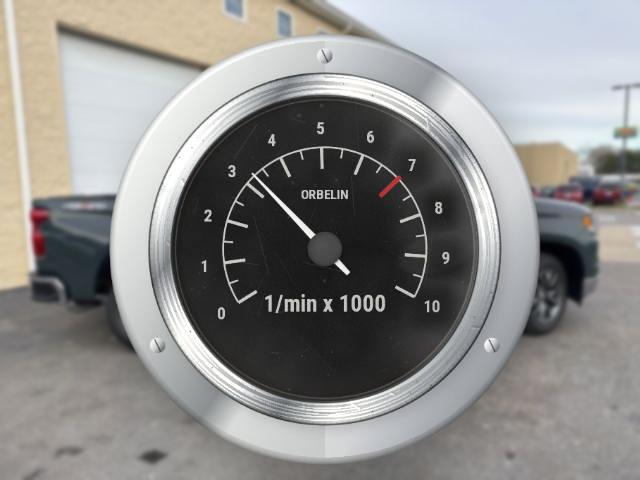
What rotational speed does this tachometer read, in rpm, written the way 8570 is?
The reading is 3250
